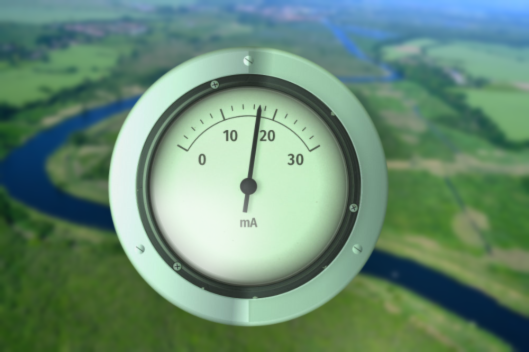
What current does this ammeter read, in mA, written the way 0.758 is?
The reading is 17
